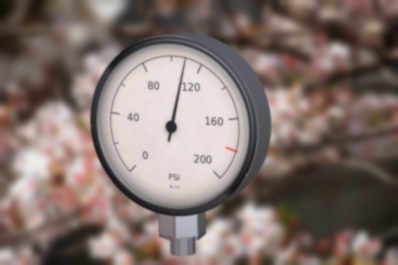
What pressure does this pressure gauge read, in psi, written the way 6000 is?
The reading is 110
